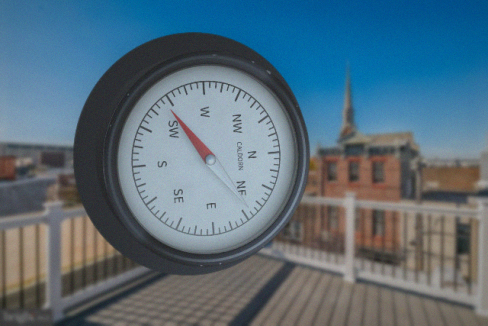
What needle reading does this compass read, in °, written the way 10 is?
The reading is 235
